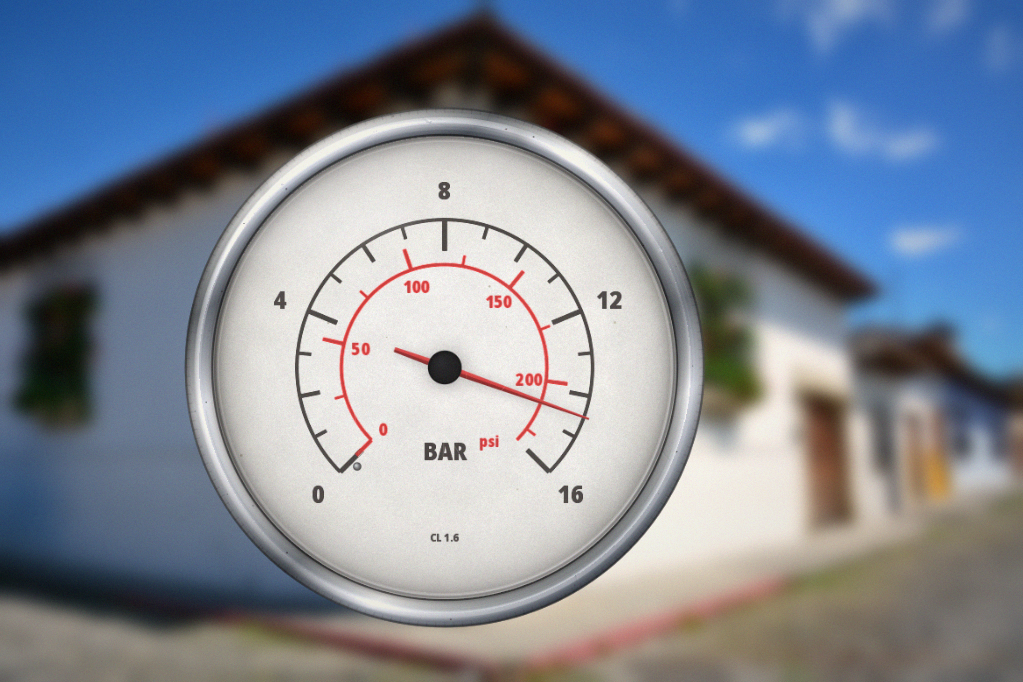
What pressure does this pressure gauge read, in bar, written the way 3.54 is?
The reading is 14.5
